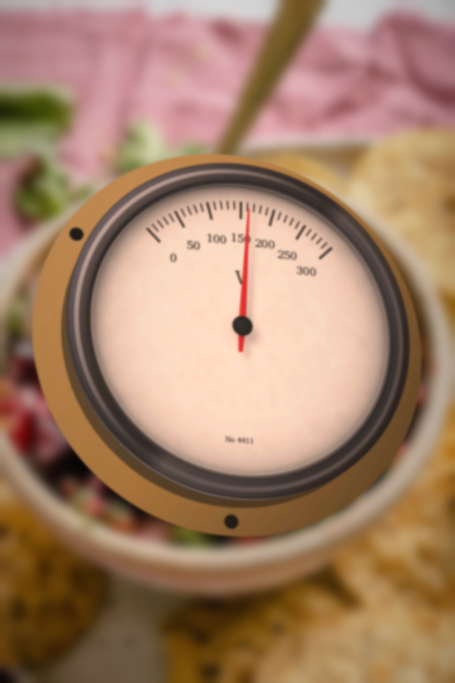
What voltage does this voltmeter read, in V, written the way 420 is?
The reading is 160
